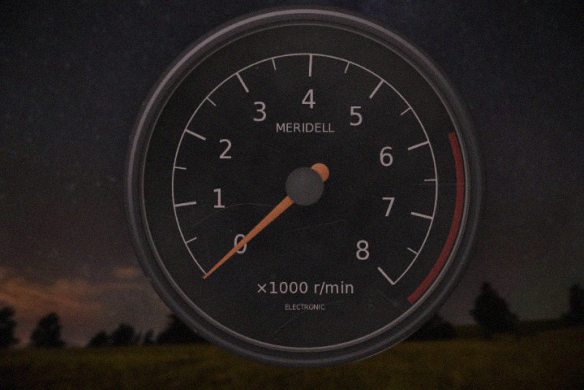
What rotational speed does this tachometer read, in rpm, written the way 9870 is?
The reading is 0
